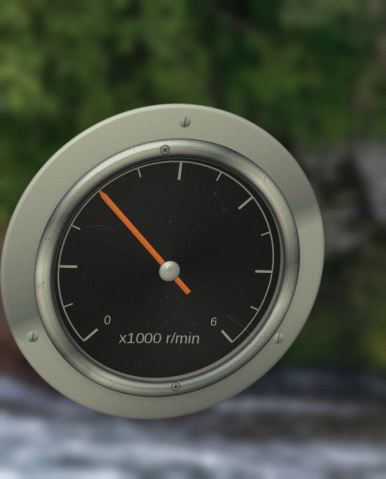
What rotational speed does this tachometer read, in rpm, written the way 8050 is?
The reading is 2000
